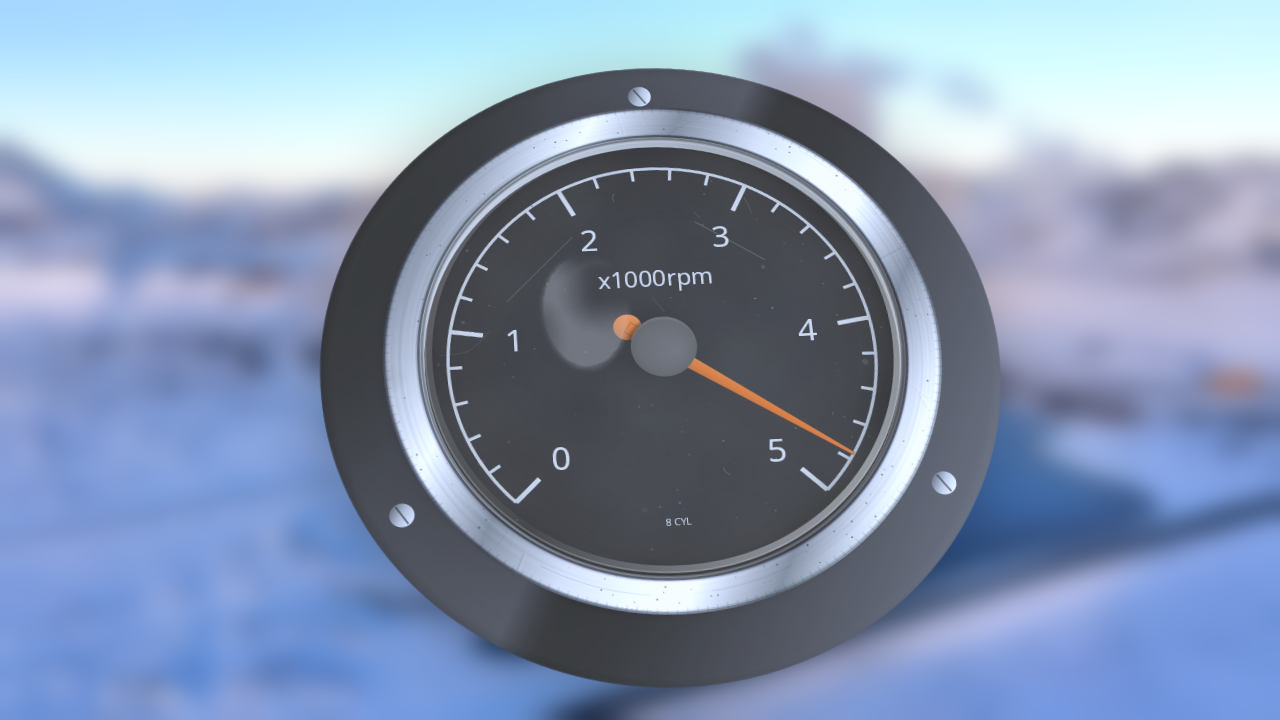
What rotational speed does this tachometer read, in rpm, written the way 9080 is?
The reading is 4800
